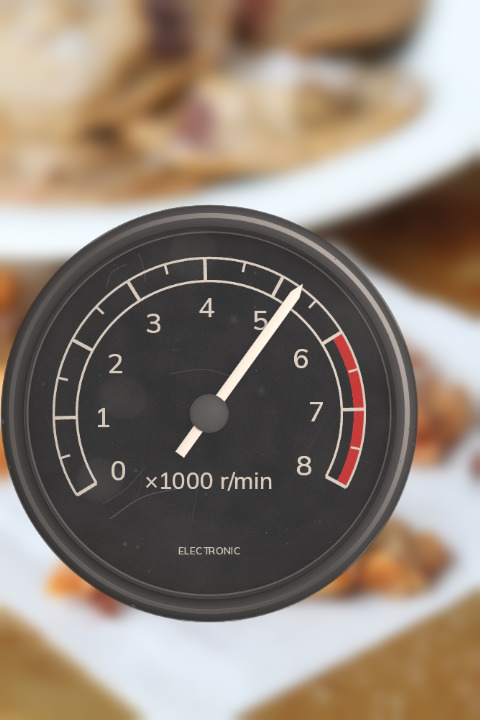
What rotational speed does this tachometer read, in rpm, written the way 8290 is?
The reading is 5250
